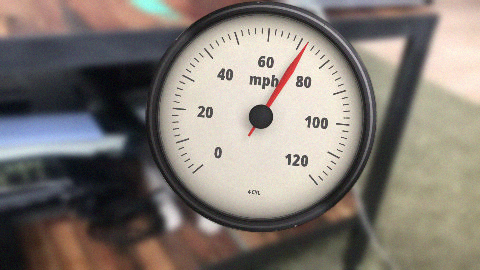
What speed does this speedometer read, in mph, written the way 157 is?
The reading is 72
